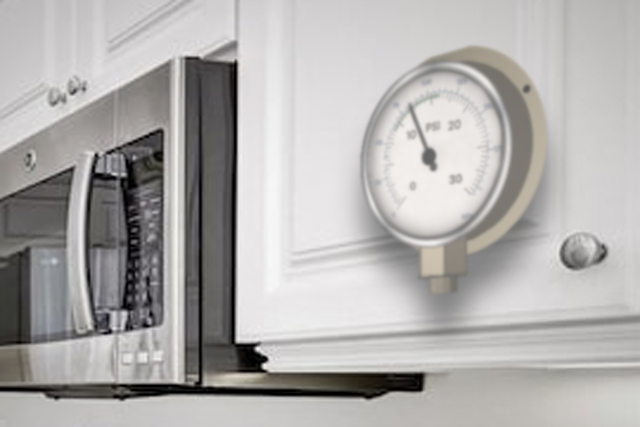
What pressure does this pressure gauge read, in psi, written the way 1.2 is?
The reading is 12.5
